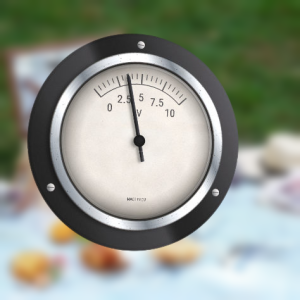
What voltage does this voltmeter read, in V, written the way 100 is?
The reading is 3.5
